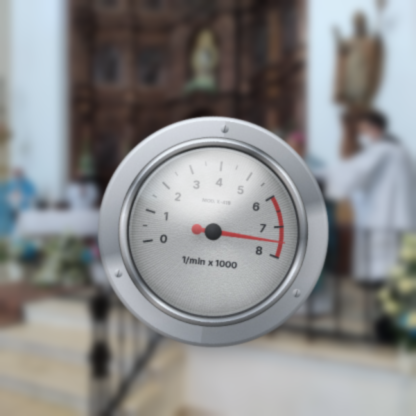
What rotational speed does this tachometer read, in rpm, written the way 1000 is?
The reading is 7500
